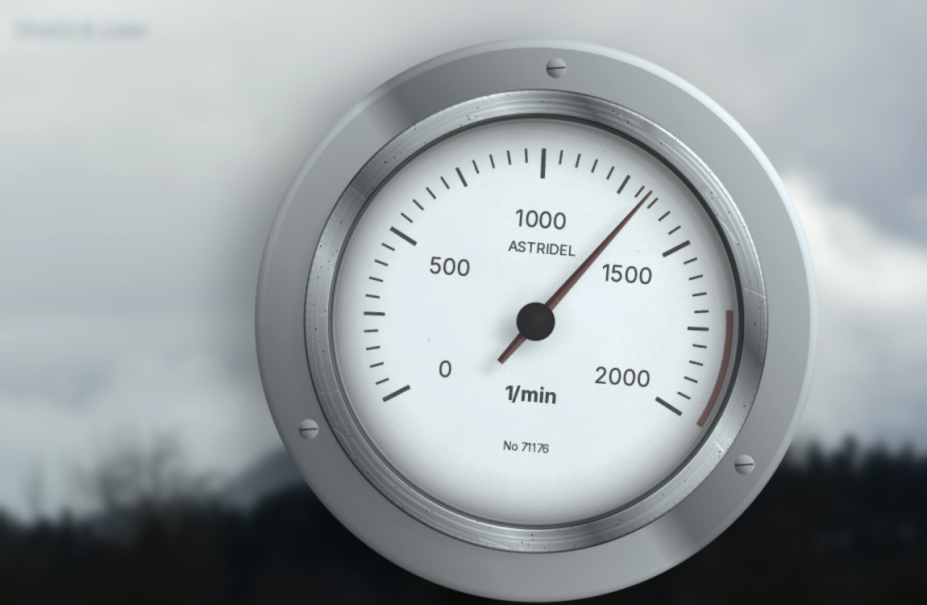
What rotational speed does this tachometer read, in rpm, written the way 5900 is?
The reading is 1325
